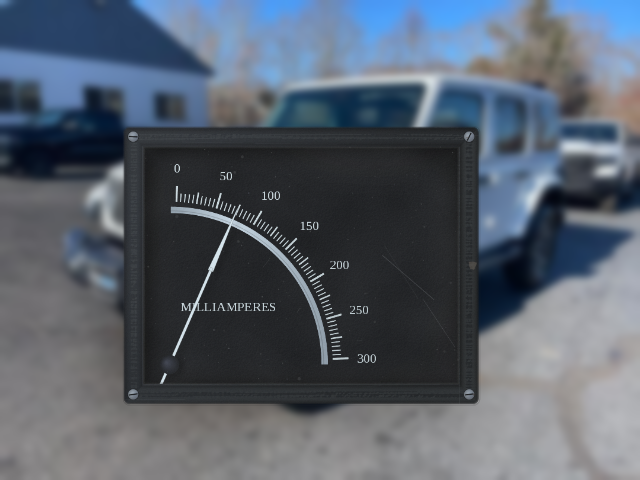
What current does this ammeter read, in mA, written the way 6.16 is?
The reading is 75
